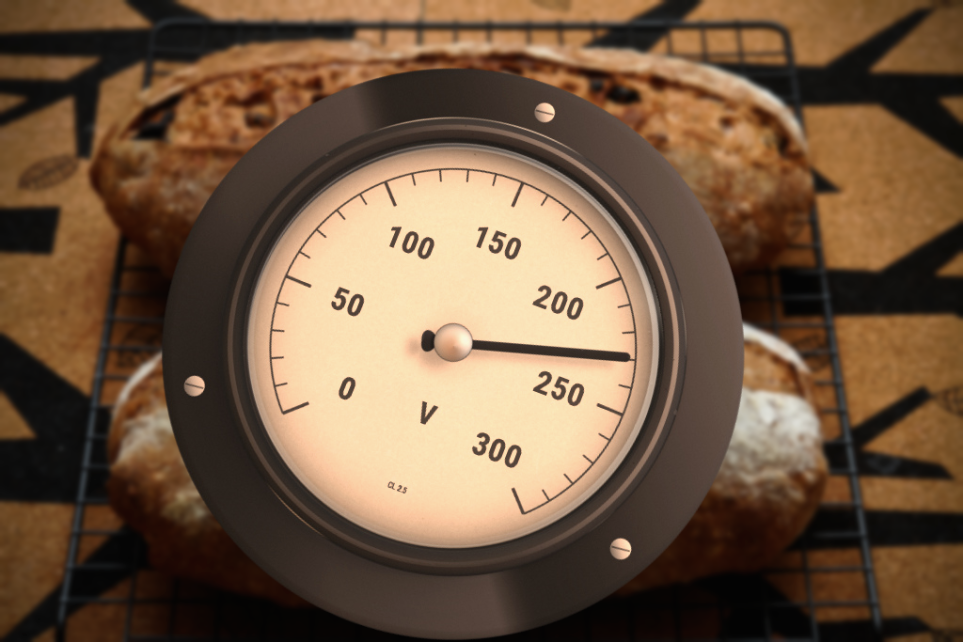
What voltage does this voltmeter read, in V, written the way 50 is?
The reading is 230
